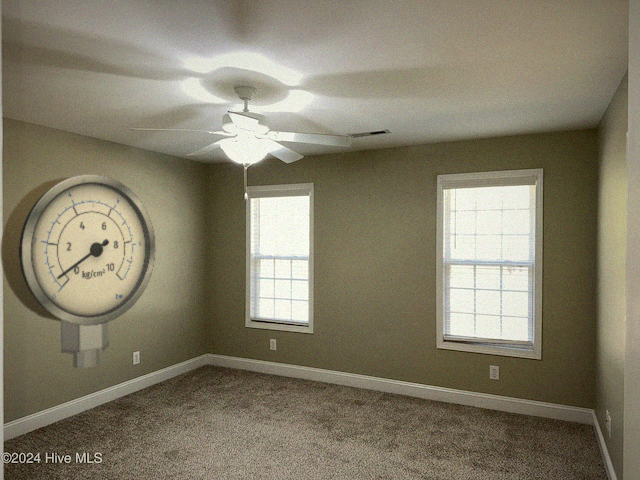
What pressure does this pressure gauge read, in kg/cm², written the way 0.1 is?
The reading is 0.5
